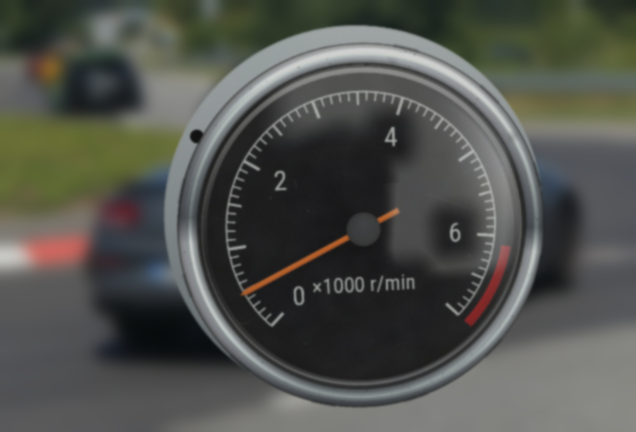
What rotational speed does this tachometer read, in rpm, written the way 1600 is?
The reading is 500
